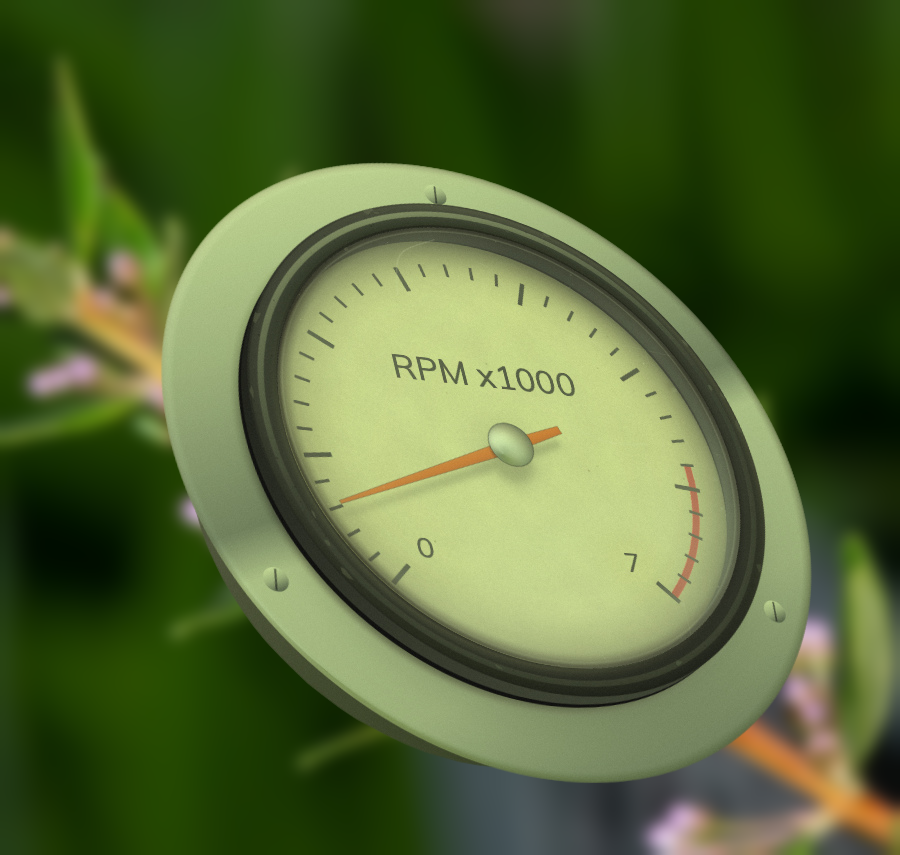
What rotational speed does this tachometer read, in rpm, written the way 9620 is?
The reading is 600
